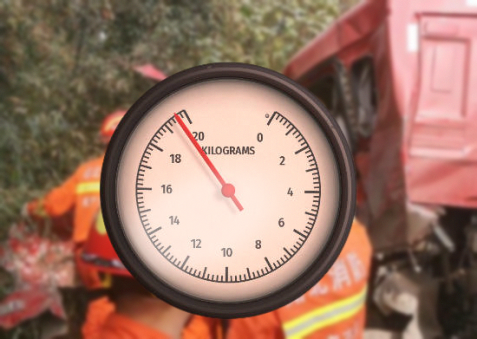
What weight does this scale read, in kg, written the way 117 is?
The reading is 19.6
